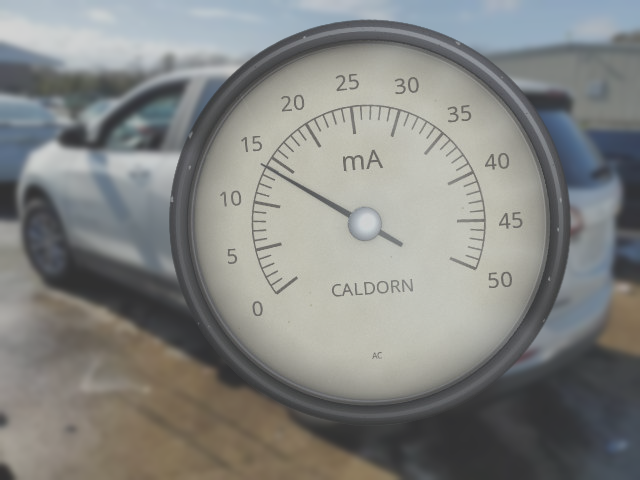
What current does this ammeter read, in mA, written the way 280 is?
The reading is 14
